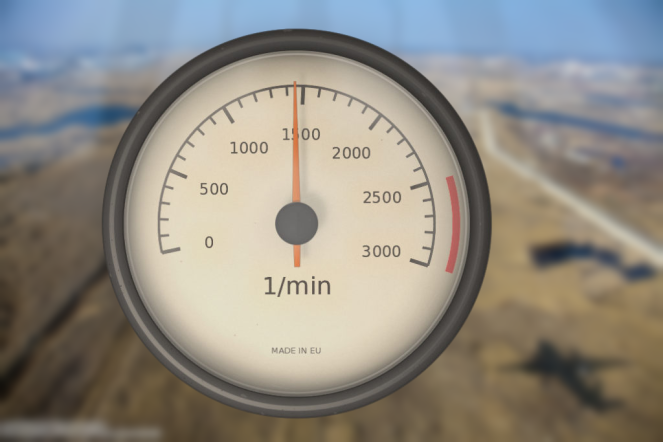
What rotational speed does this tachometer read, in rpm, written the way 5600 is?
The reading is 1450
